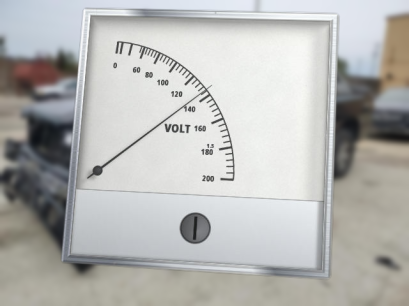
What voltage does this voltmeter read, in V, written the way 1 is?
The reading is 136
